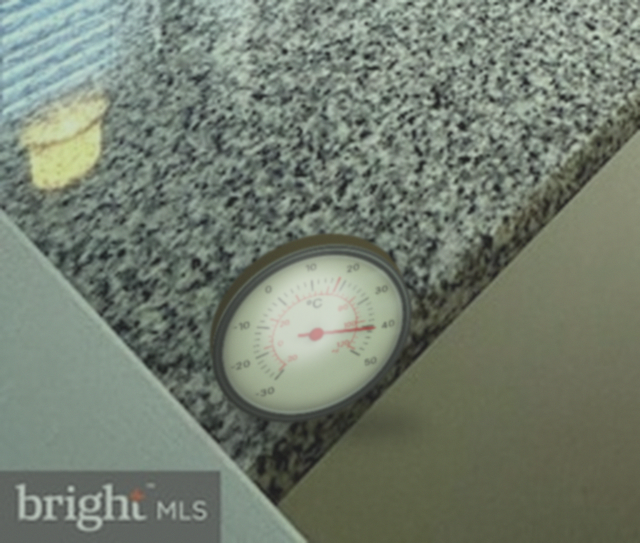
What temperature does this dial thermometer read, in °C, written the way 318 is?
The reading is 40
